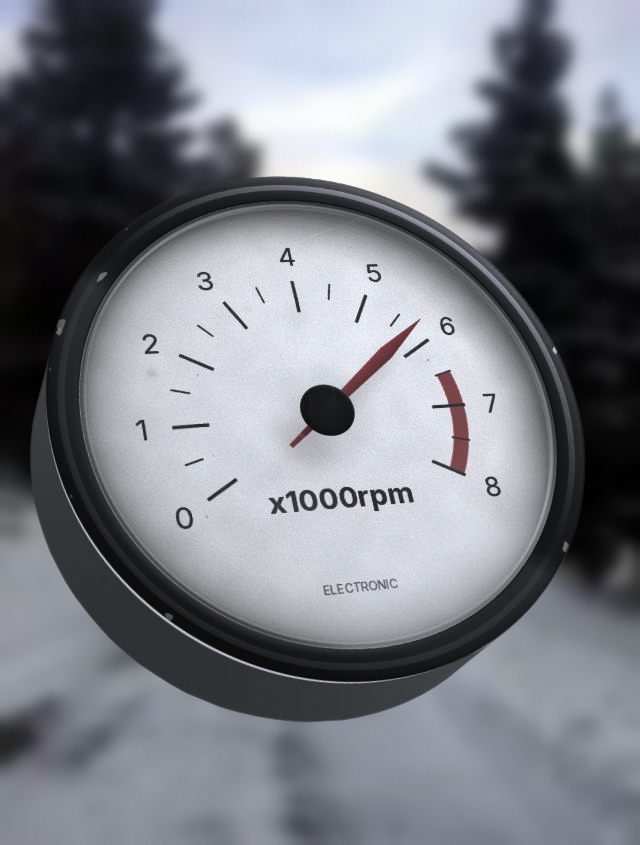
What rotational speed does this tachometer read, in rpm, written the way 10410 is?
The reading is 5750
